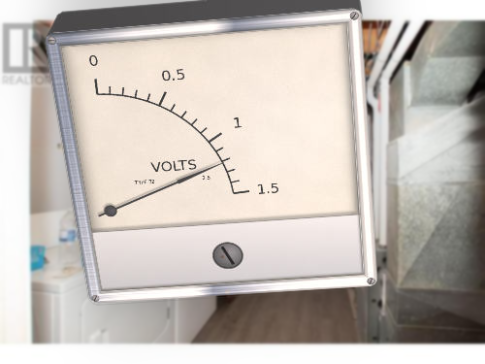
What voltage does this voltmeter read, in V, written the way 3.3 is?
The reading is 1.2
